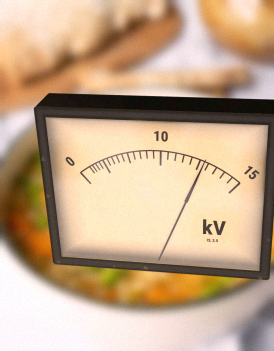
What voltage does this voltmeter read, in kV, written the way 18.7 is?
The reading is 12.75
